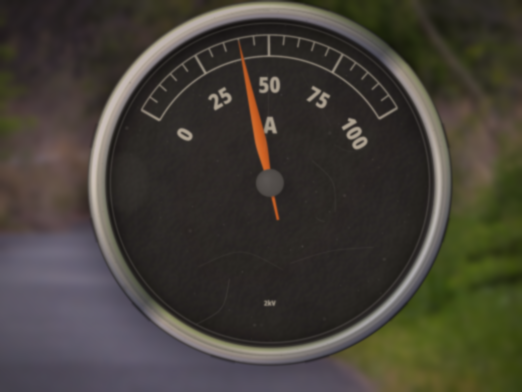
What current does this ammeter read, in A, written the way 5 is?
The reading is 40
